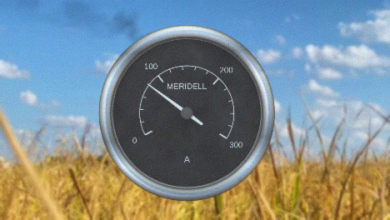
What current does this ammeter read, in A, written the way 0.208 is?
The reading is 80
